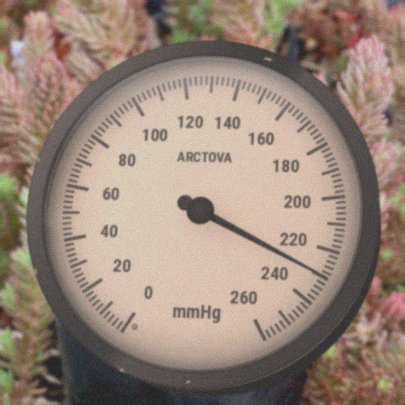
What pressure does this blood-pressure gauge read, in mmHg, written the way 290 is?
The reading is 230
